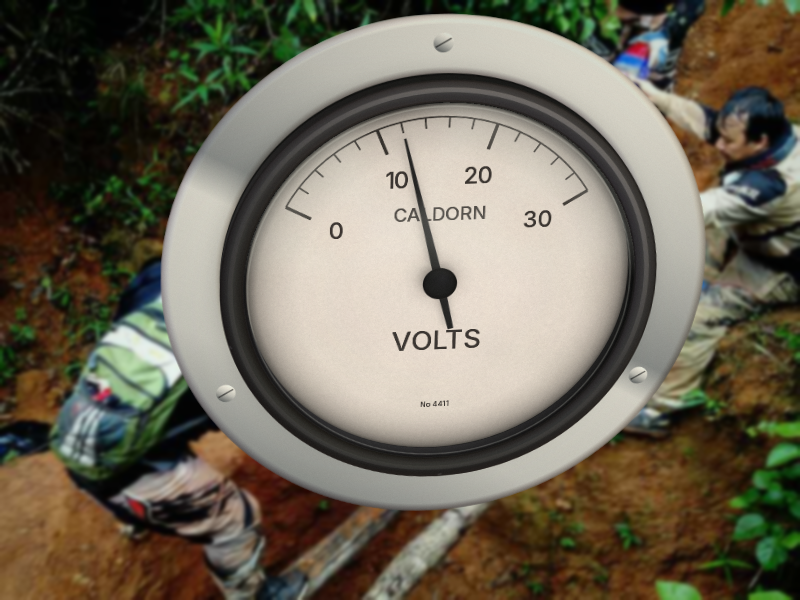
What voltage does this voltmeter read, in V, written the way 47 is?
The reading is 12
